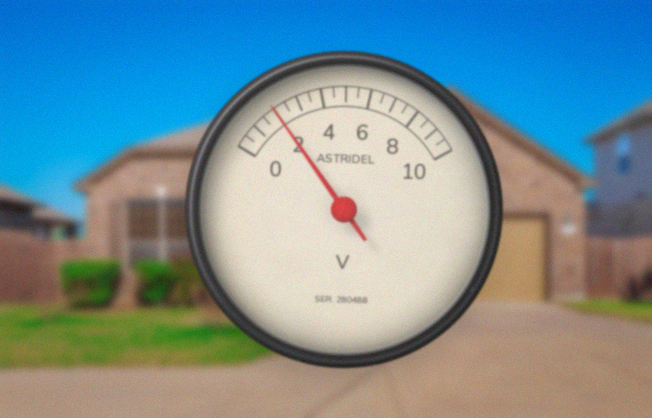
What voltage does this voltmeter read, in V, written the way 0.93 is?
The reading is 2
